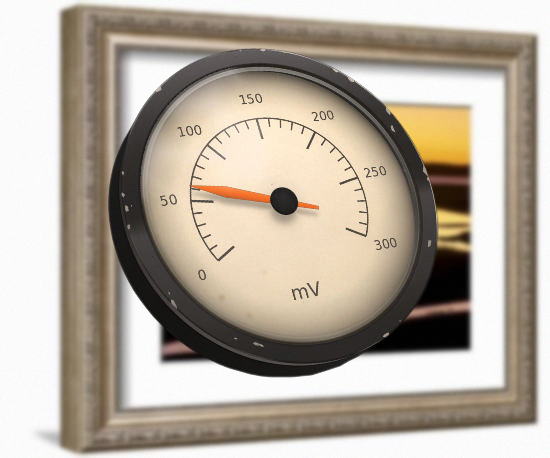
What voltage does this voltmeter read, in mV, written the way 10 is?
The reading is 60
